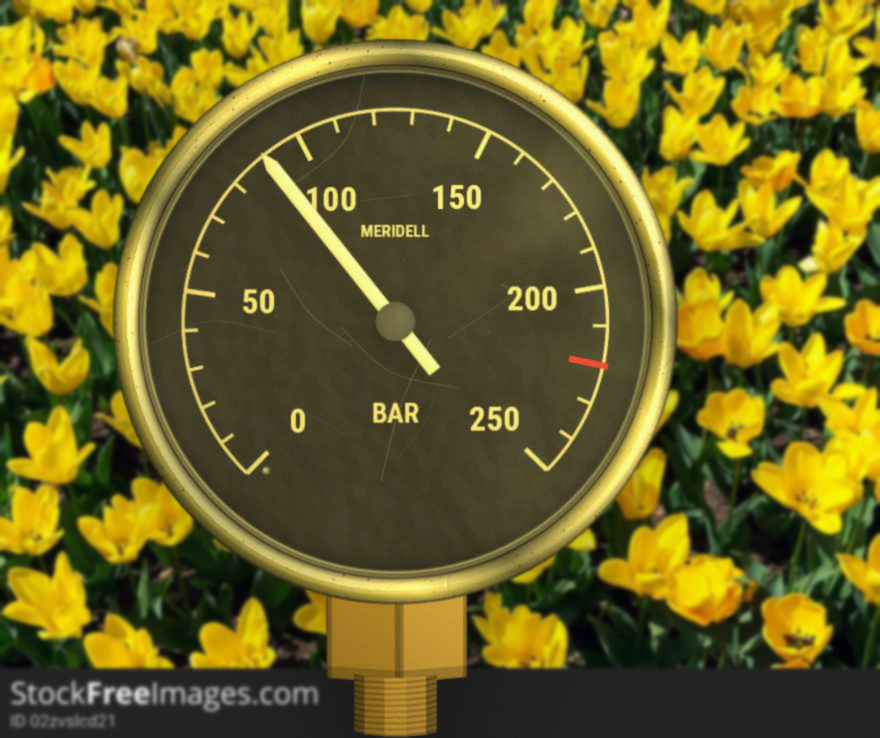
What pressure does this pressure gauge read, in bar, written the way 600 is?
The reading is 90
